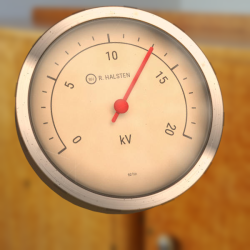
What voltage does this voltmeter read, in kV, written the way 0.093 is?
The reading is 13
